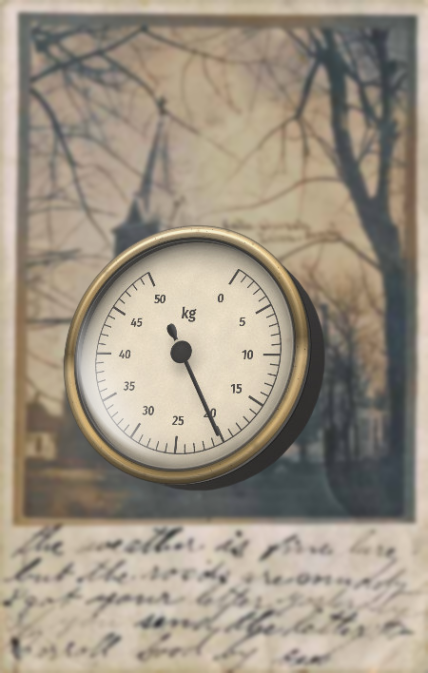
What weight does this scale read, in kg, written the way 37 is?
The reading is 20
